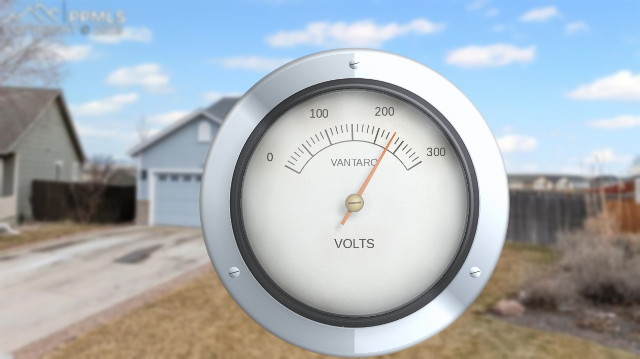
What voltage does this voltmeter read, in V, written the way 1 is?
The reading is 230
